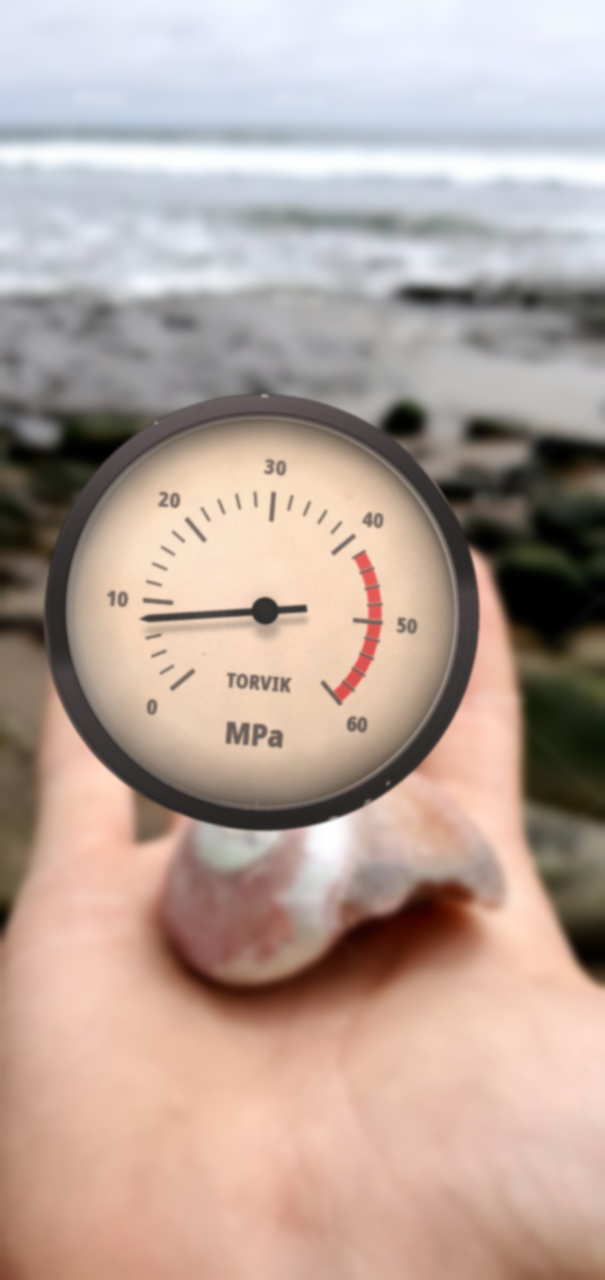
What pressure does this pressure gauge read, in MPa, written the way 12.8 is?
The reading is 8
